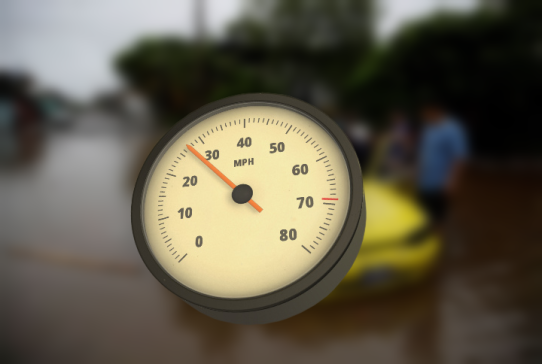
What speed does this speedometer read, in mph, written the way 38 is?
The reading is 27
